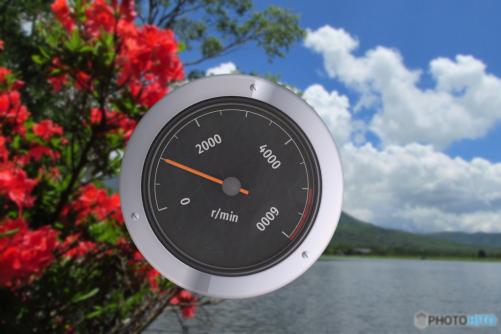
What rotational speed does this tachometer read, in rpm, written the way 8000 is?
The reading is 1000
